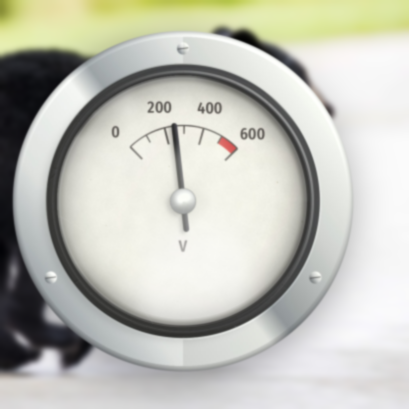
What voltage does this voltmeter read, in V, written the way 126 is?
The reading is 250
